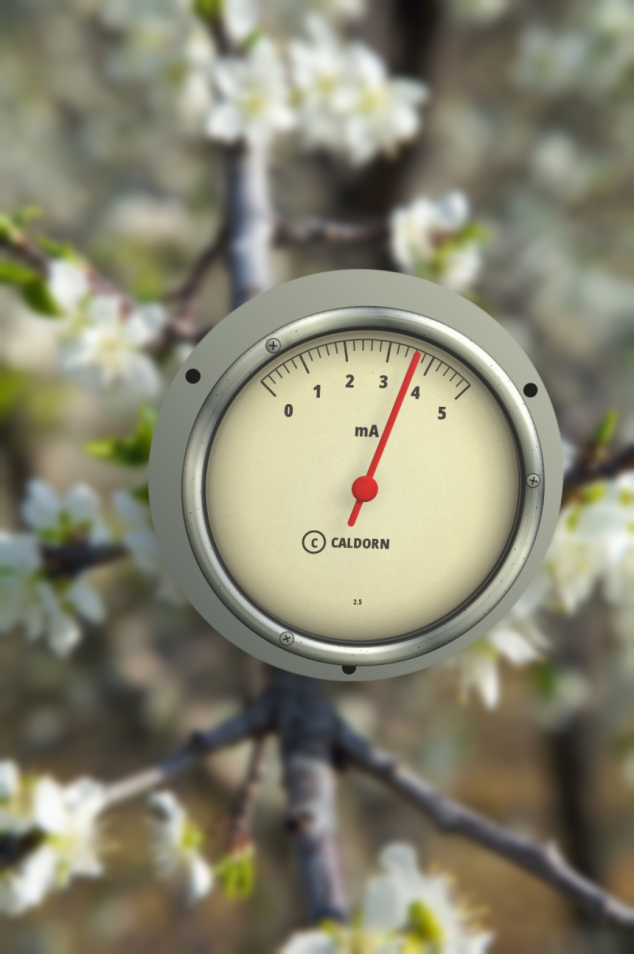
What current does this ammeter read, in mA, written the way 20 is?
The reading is 3.6
